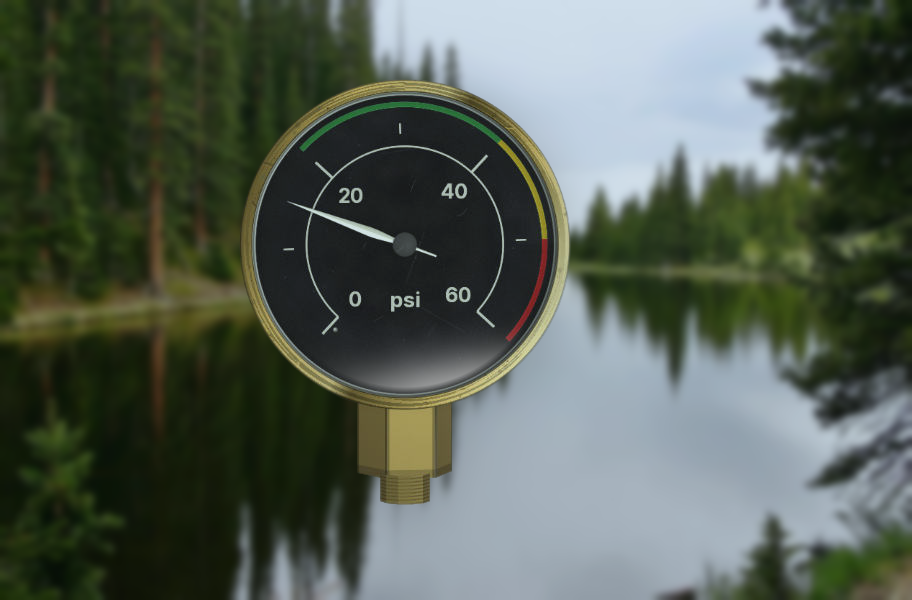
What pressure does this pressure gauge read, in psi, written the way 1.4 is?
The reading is 15
